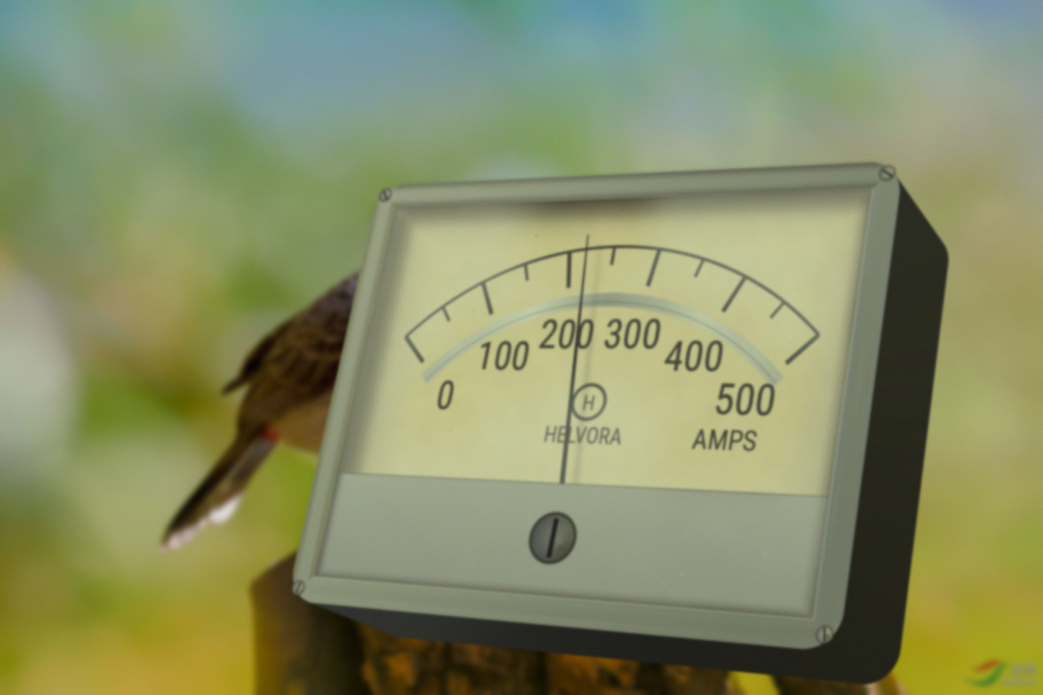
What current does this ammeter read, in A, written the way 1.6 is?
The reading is 225
